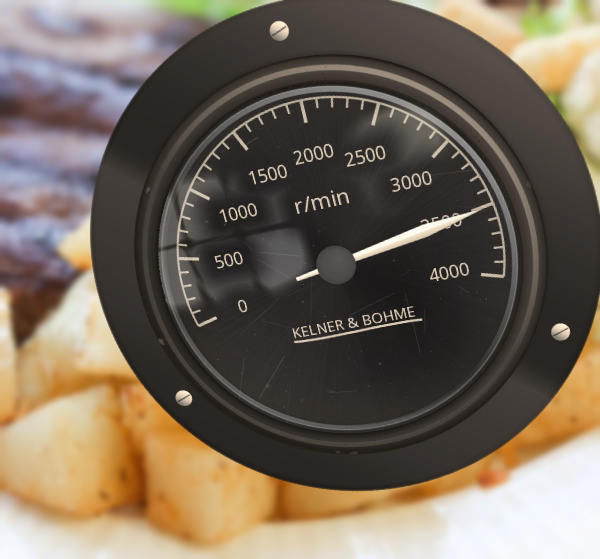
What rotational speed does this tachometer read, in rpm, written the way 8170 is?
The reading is 3500
